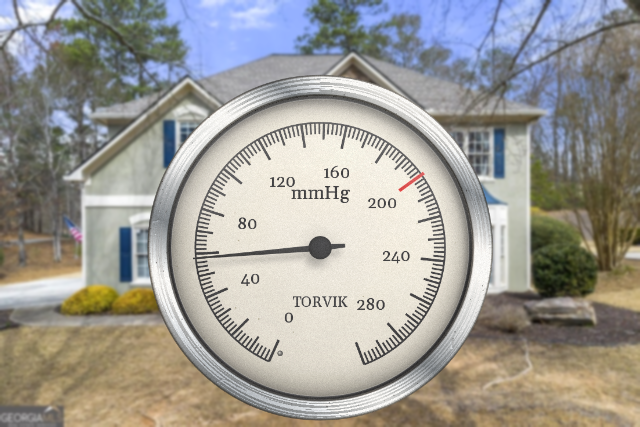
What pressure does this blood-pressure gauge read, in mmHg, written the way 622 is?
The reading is 58
